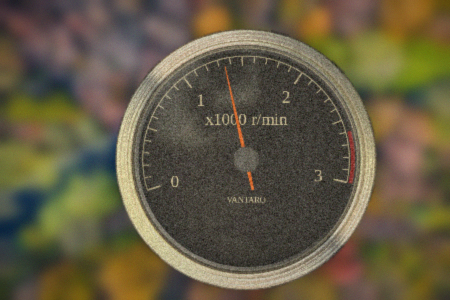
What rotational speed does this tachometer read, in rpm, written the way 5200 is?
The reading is 1350
